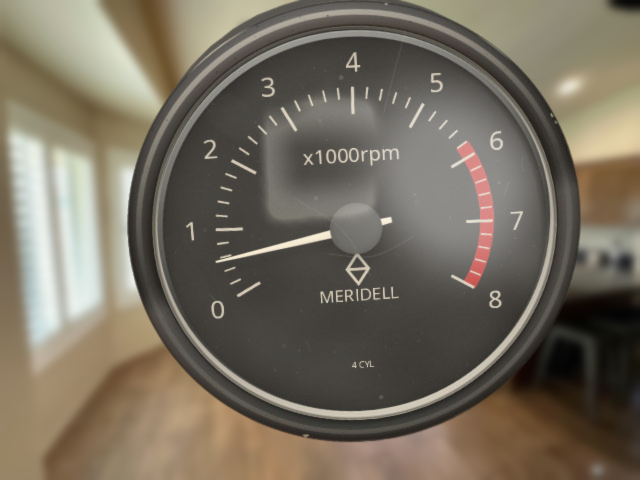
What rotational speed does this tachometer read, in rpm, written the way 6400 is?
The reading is 600
